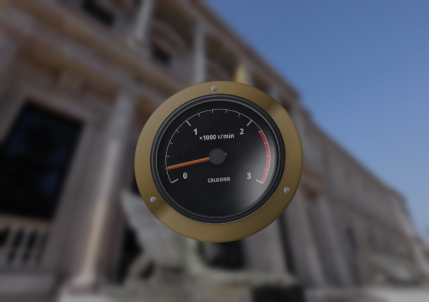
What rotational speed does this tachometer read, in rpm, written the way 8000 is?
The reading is 200
